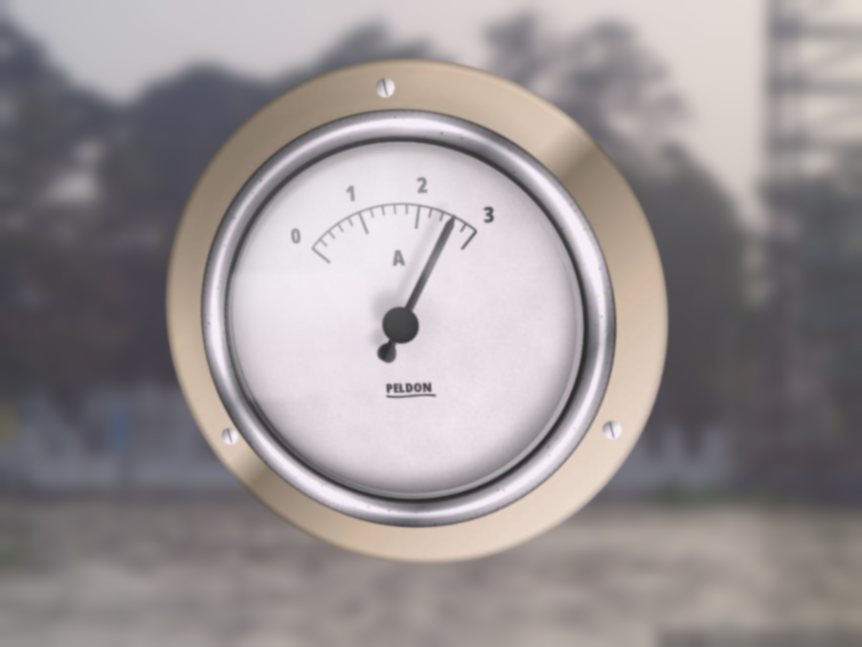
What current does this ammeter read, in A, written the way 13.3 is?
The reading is 2.6
